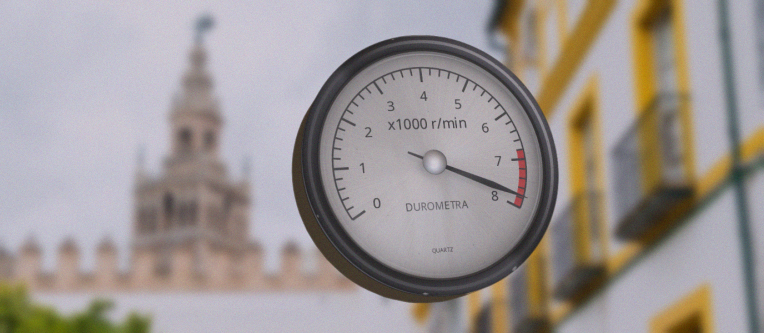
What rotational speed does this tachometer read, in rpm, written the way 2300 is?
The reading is 7800
